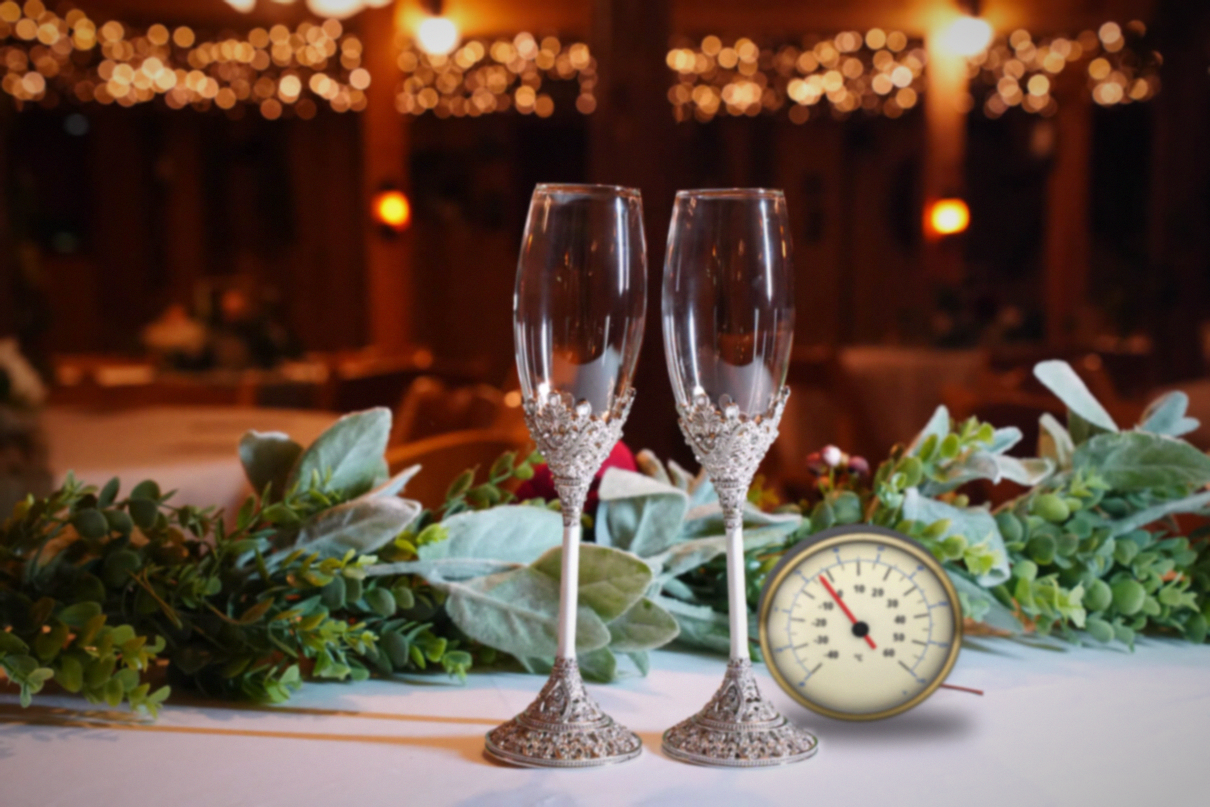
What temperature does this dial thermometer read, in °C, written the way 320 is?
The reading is -2.5
